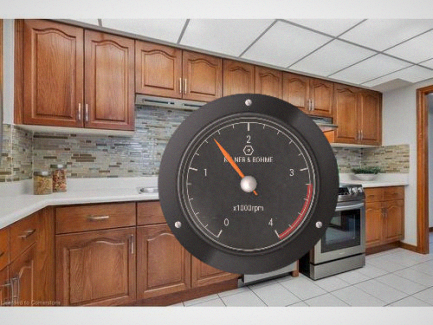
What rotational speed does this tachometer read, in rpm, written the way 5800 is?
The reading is 1500
